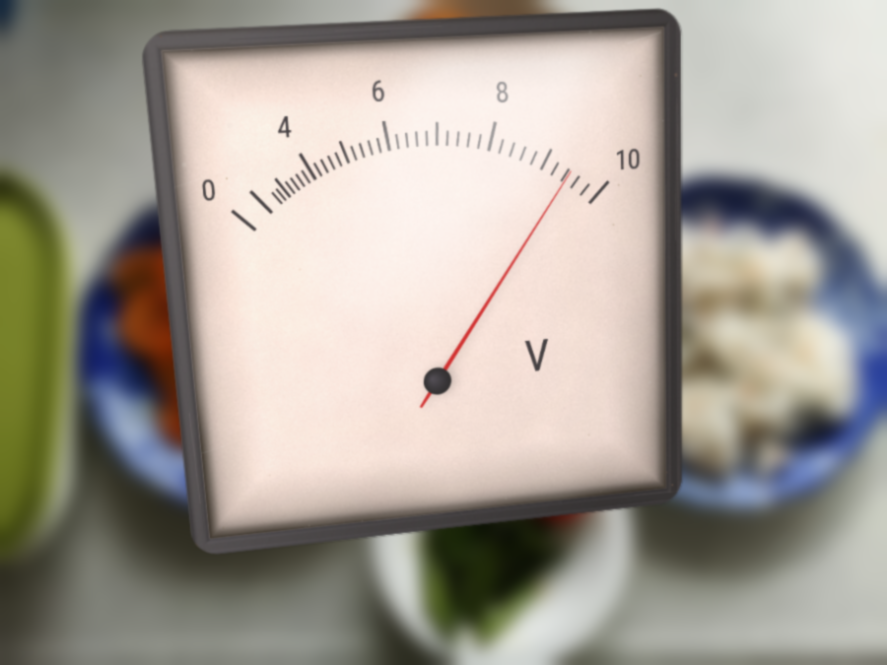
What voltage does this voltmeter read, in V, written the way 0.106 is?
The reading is 9.4
